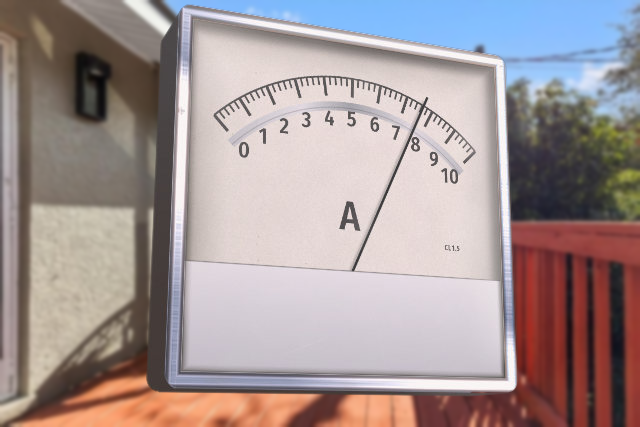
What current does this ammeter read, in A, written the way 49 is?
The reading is 7.6
